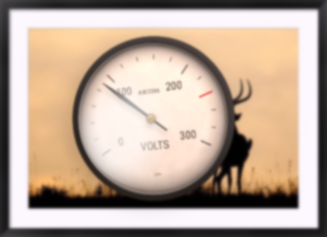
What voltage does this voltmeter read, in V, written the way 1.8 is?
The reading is 90
